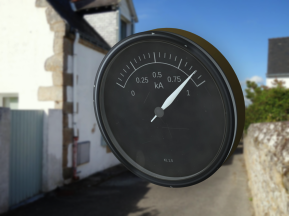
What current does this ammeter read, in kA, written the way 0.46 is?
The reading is 0.9
